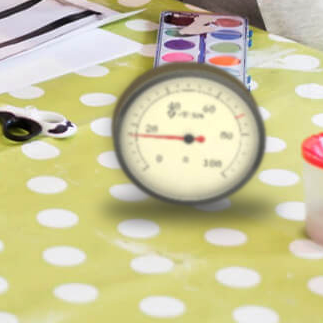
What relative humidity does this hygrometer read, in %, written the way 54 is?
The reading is 16
